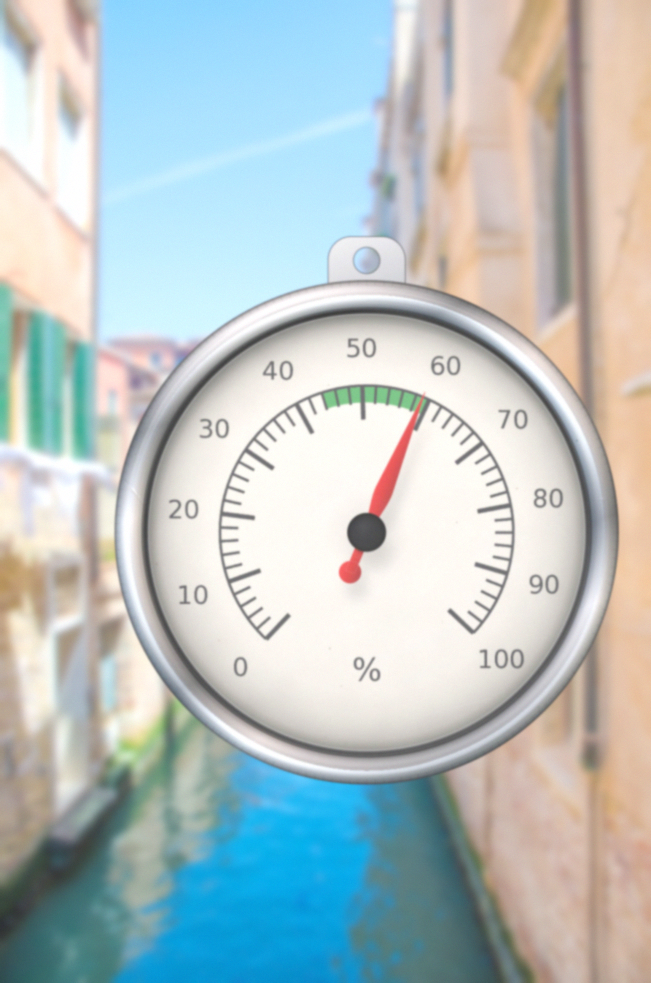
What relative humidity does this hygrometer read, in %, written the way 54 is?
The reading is 59
